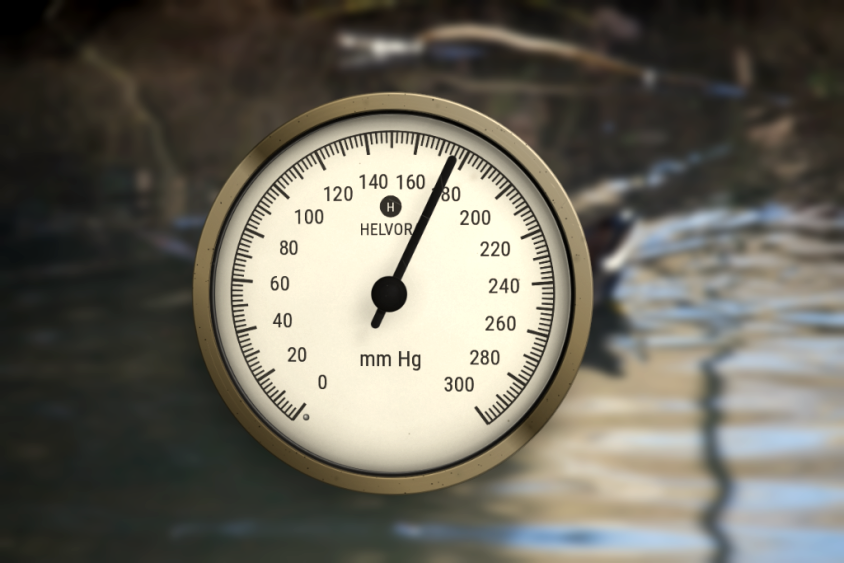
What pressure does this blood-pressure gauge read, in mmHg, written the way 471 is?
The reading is 176
